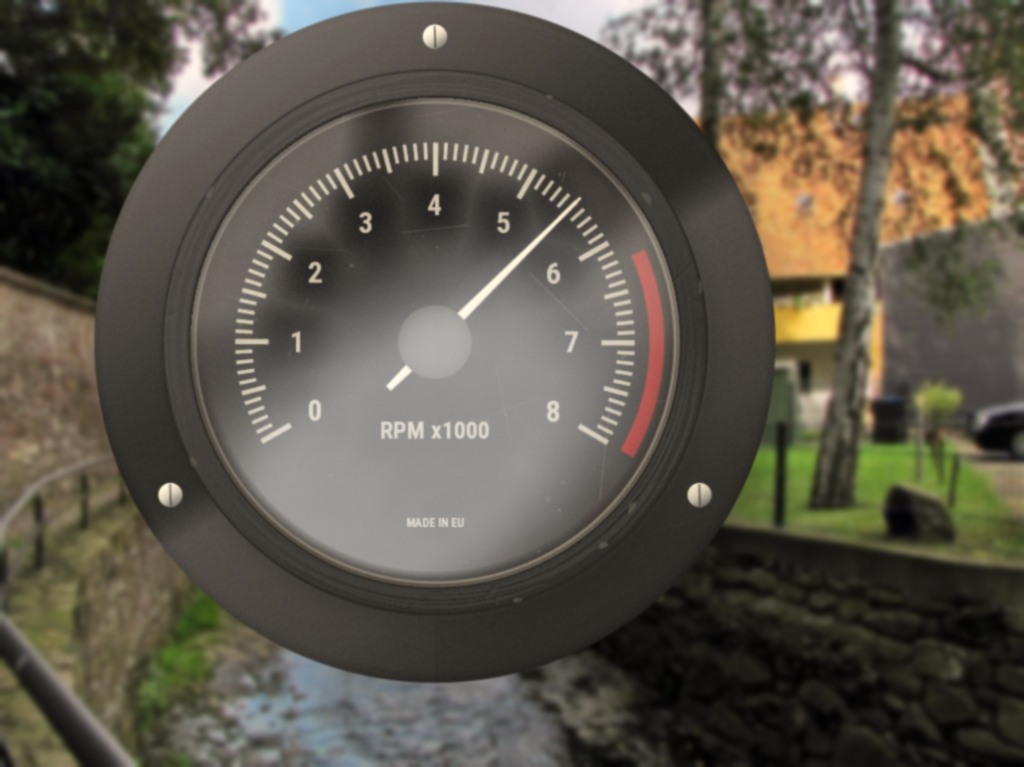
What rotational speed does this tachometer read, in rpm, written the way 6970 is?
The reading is 5500
